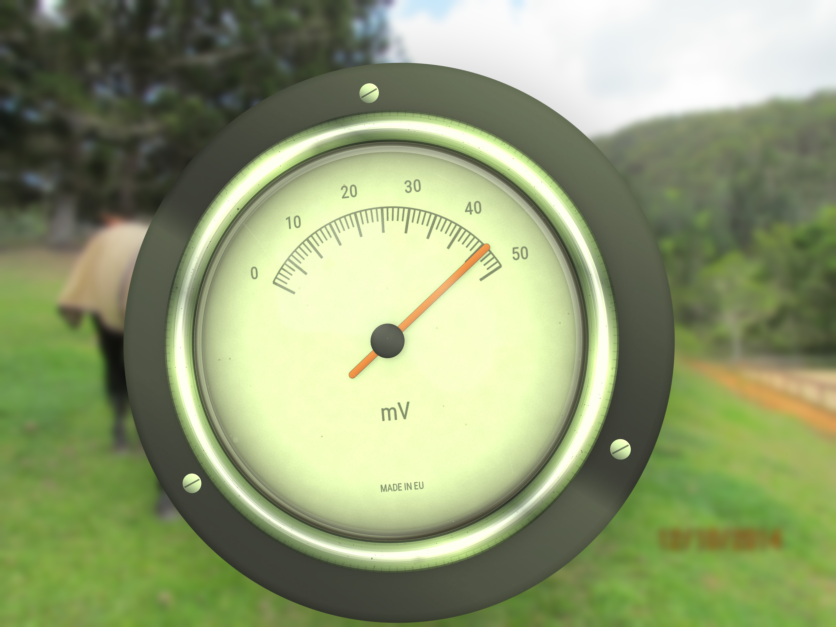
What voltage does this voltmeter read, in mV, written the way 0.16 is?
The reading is 46
